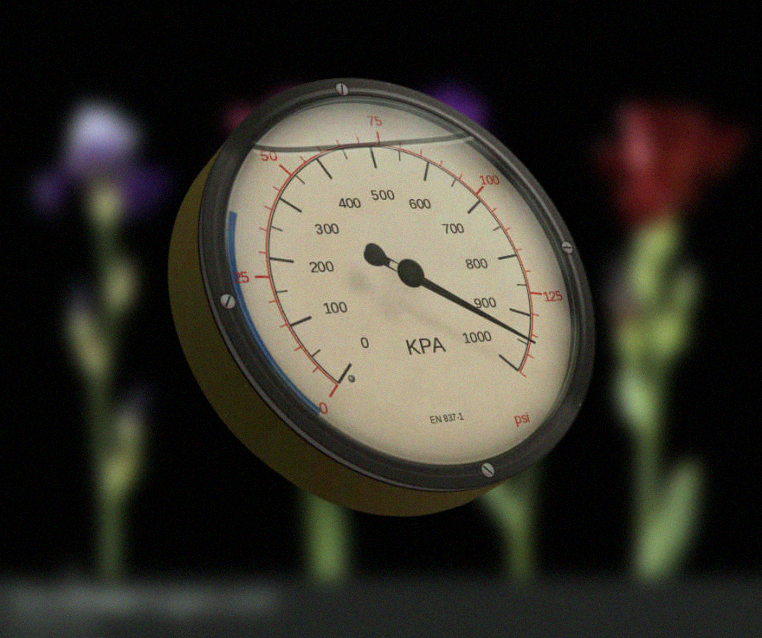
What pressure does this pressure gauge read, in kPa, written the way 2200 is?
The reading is 950
